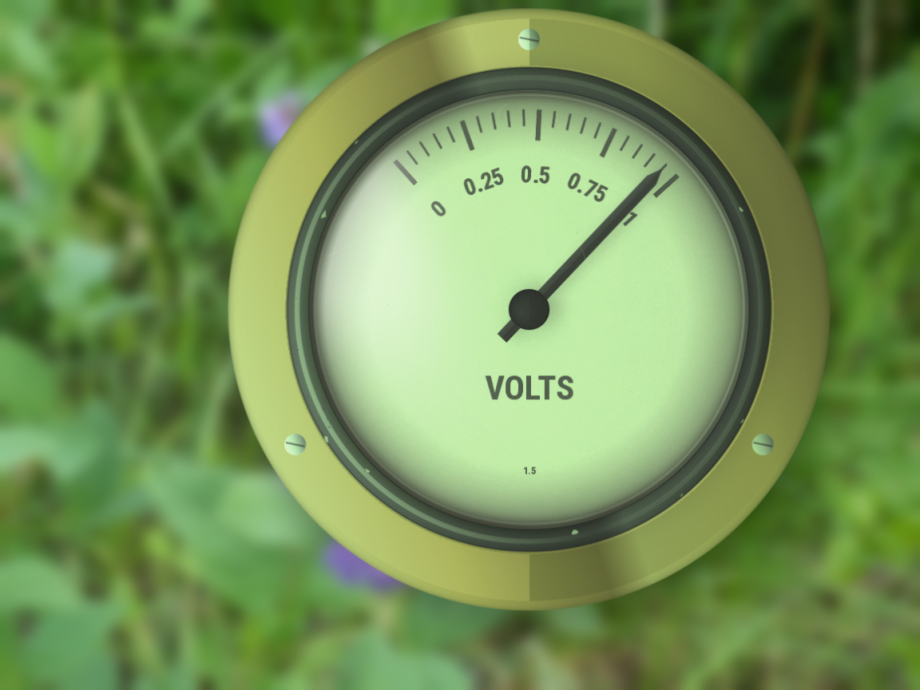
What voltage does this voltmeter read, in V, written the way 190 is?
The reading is 0.95
